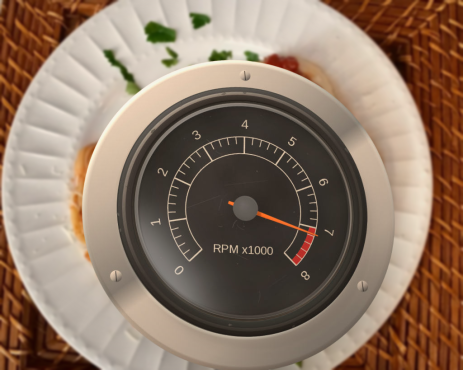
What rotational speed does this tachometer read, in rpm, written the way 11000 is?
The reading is 7200
